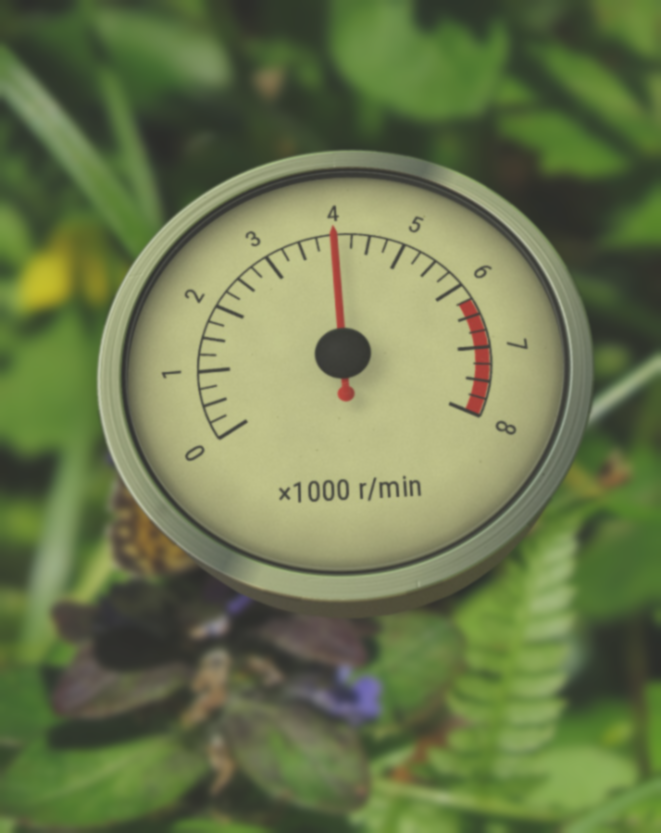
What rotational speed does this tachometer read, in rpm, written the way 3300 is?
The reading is 4000
